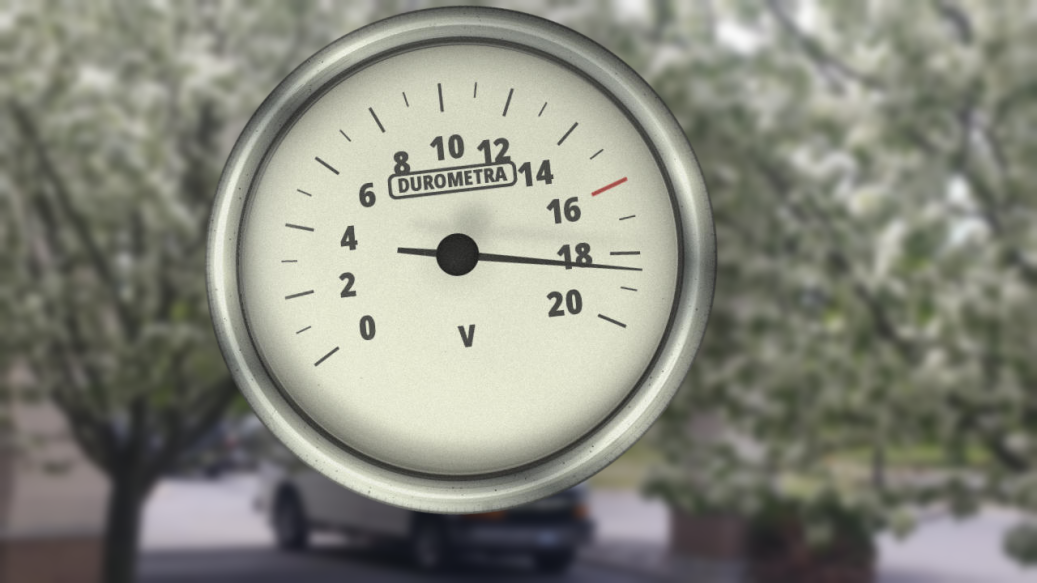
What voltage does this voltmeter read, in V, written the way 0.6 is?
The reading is 18.5
